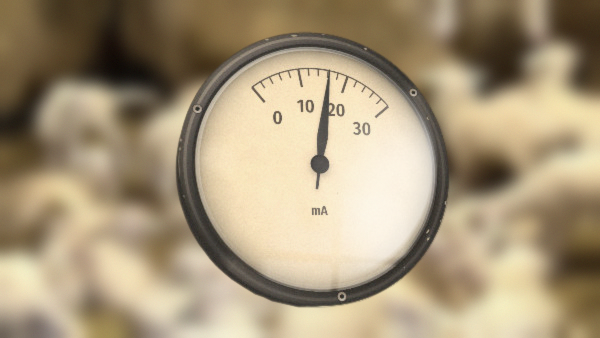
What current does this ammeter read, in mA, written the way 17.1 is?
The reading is 16
